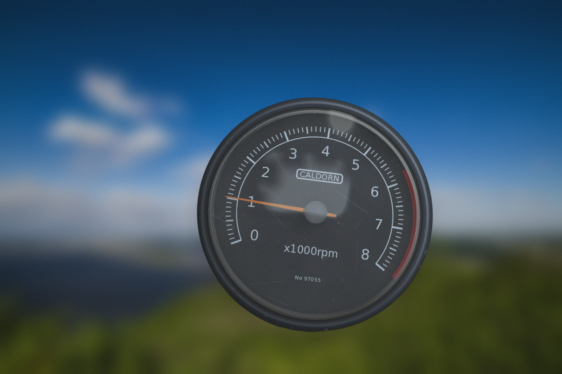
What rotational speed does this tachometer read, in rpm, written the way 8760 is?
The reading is 1000
